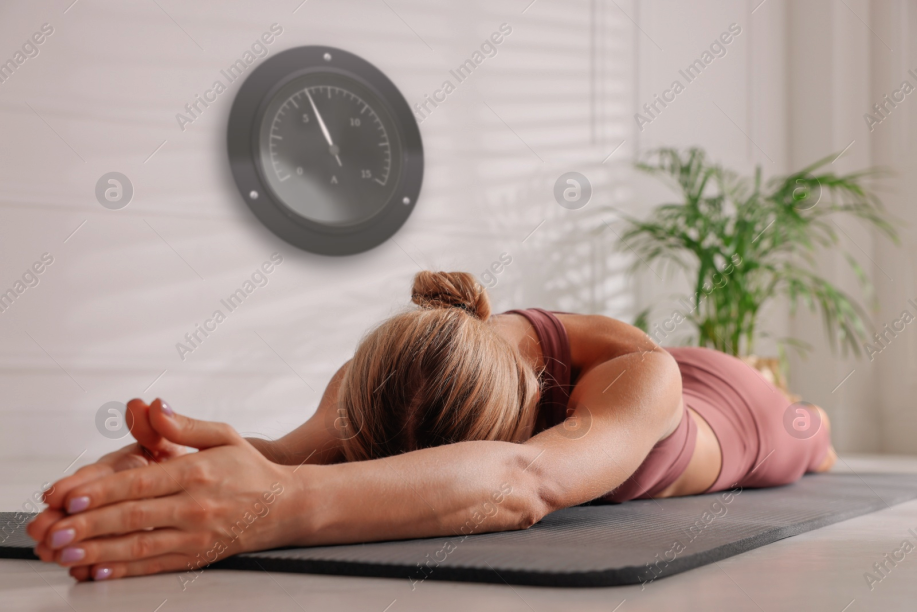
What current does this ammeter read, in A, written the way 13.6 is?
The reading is 6
